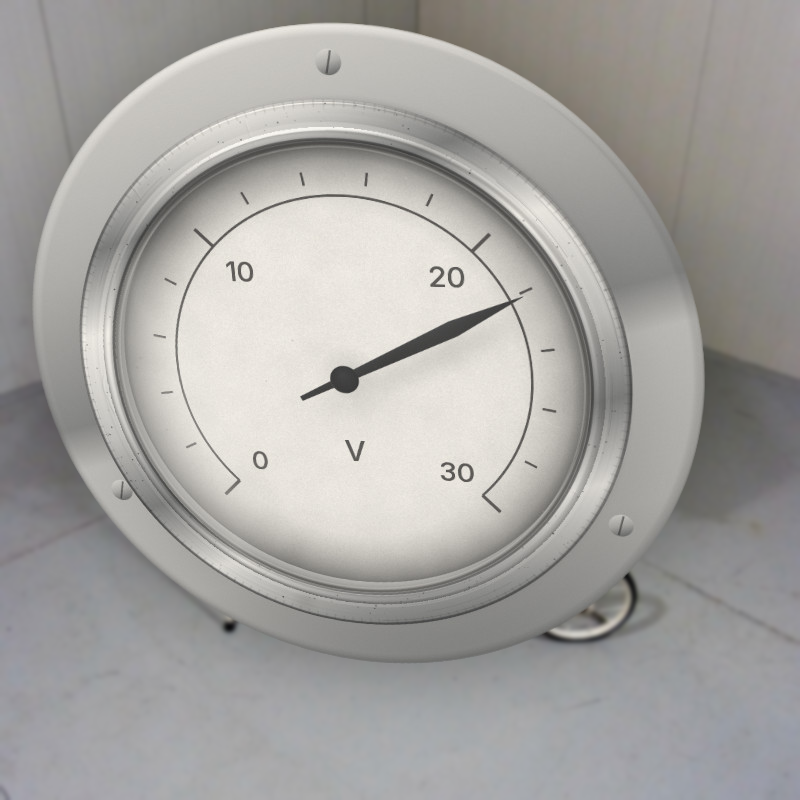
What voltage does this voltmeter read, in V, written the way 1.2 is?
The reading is 22
